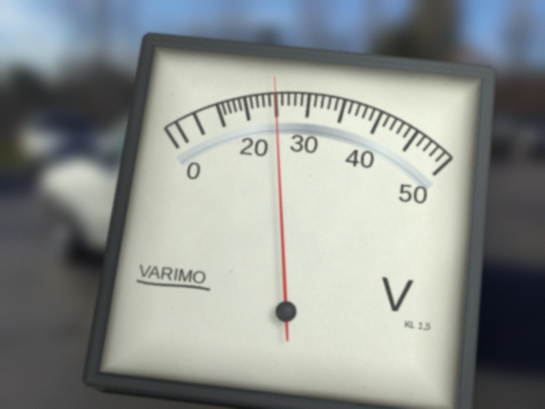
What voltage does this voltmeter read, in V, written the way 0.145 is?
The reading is 25
